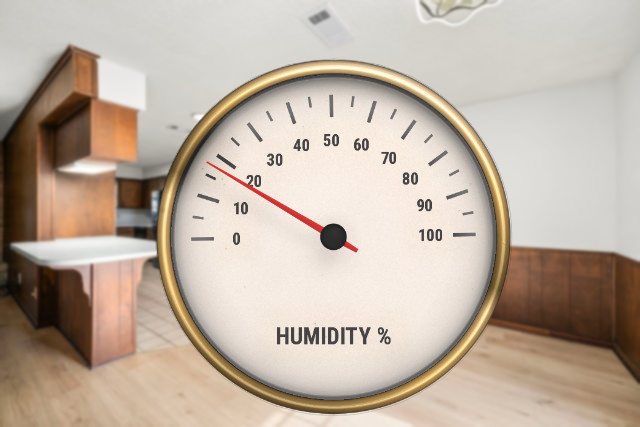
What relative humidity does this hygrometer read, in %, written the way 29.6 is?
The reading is 17.5
